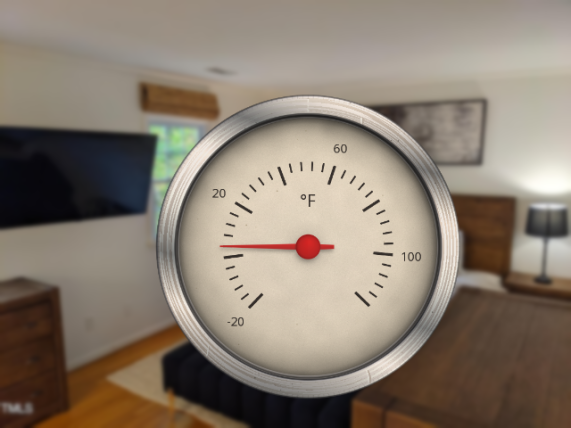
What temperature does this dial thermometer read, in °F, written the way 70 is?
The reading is 4
